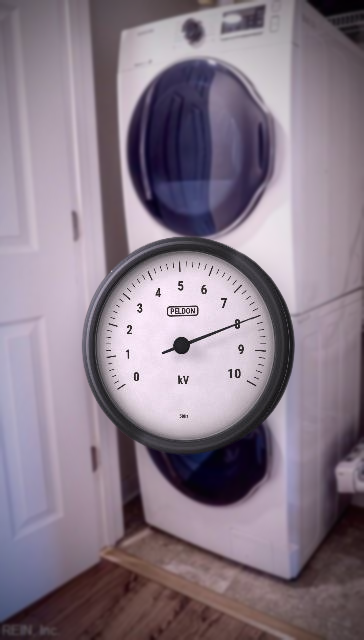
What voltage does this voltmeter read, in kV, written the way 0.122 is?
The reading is 8
